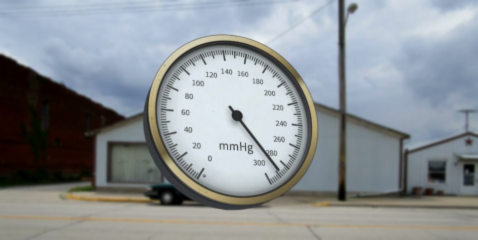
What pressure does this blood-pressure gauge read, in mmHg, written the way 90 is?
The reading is 290
